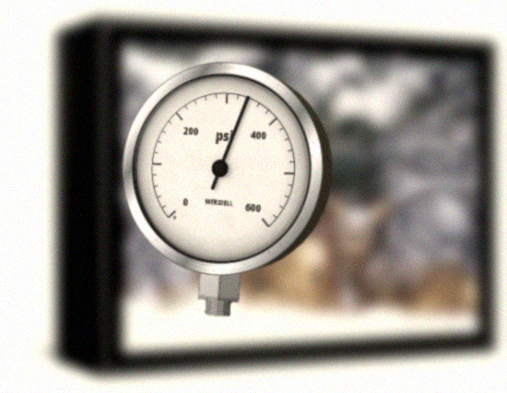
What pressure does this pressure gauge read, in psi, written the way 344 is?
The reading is 340
